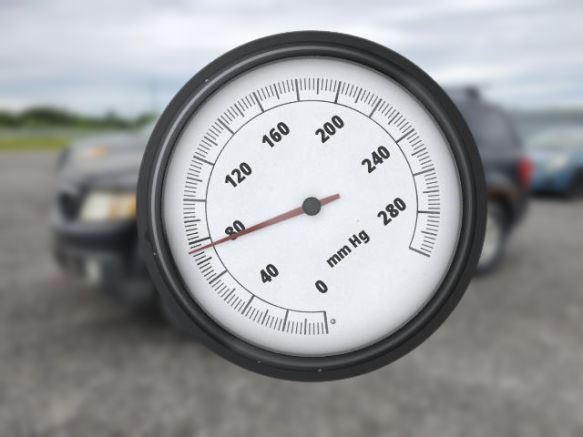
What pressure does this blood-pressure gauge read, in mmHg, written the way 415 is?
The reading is 76
